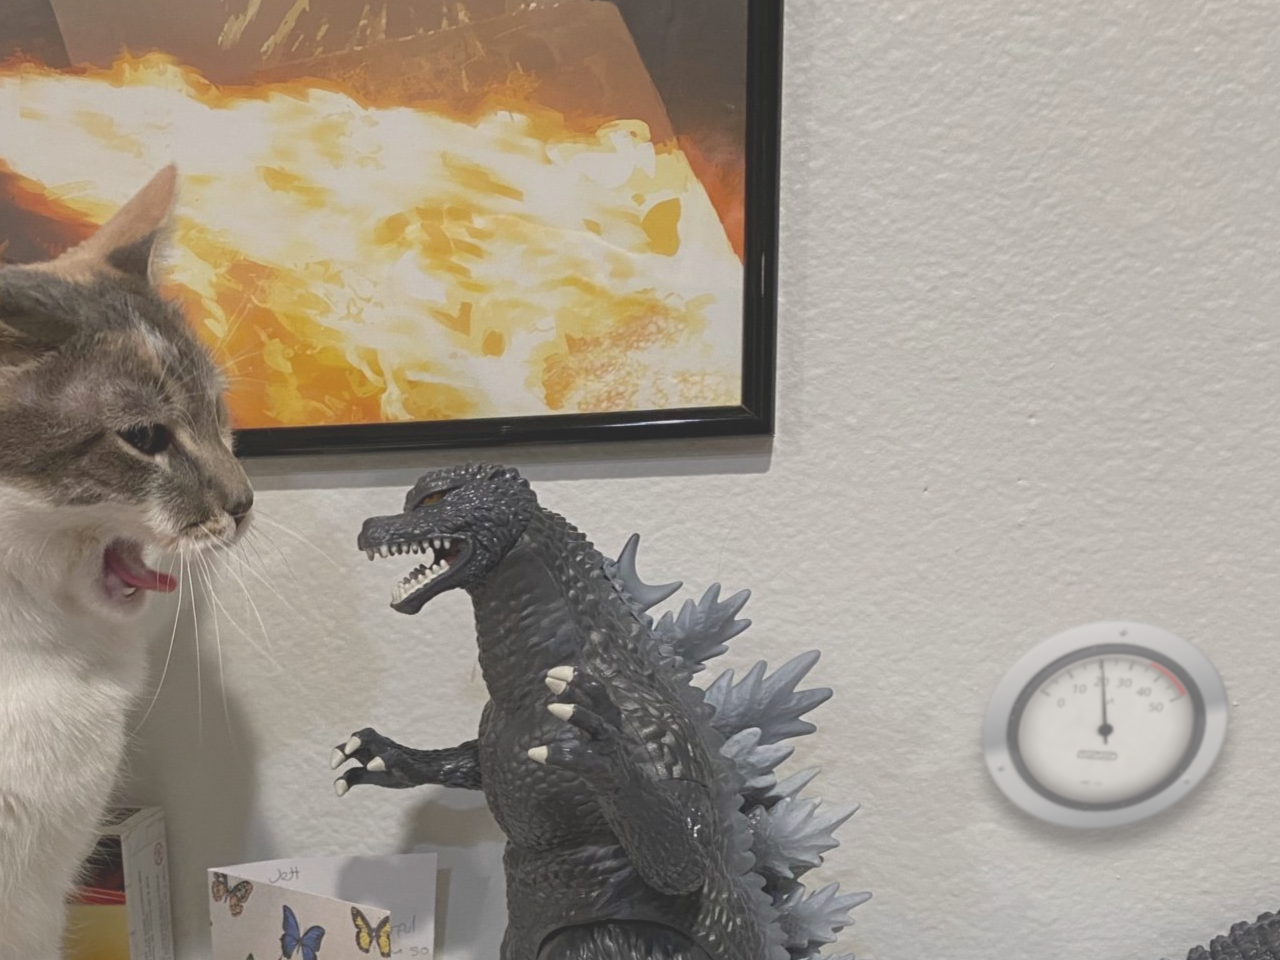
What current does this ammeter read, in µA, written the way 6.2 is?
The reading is 20
